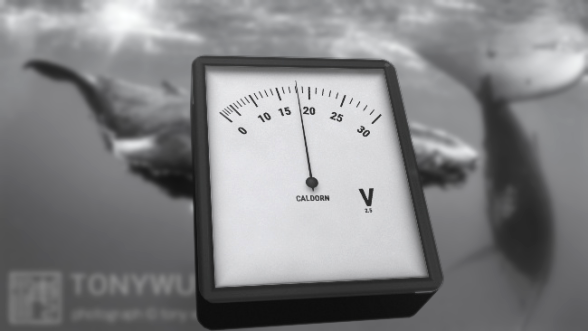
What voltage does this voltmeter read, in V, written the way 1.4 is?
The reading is 18
